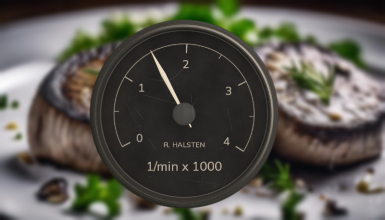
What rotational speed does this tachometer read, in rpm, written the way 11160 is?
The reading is 1500
